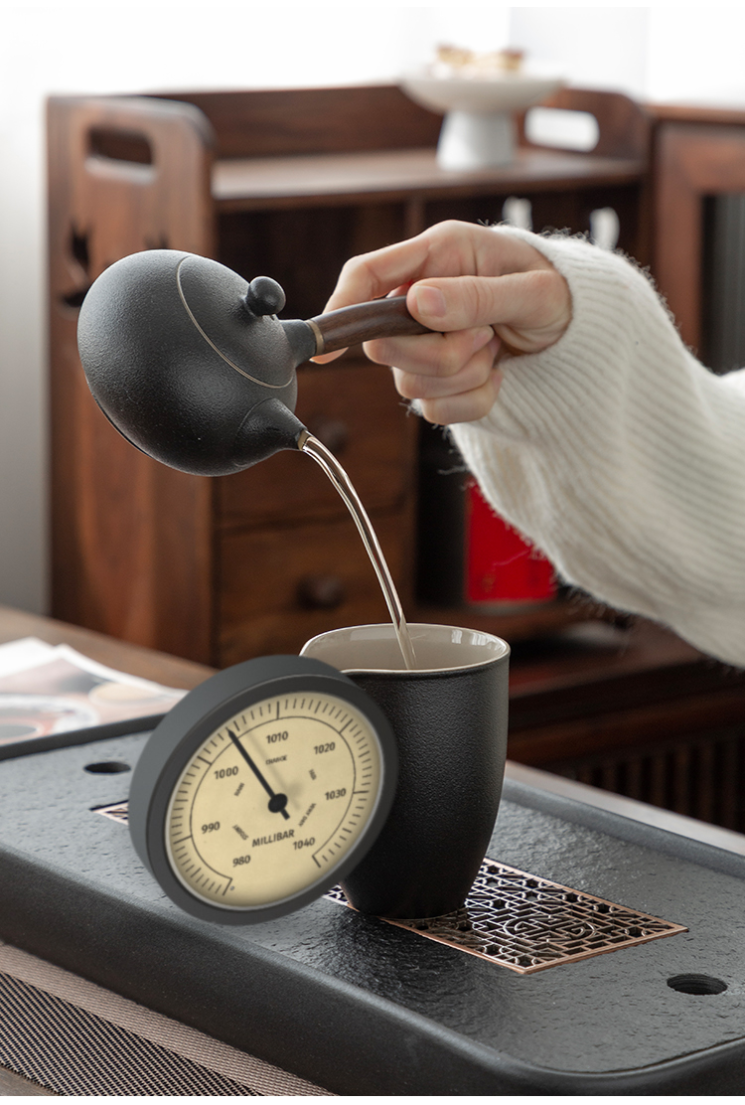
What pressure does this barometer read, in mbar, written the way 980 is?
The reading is 1004
